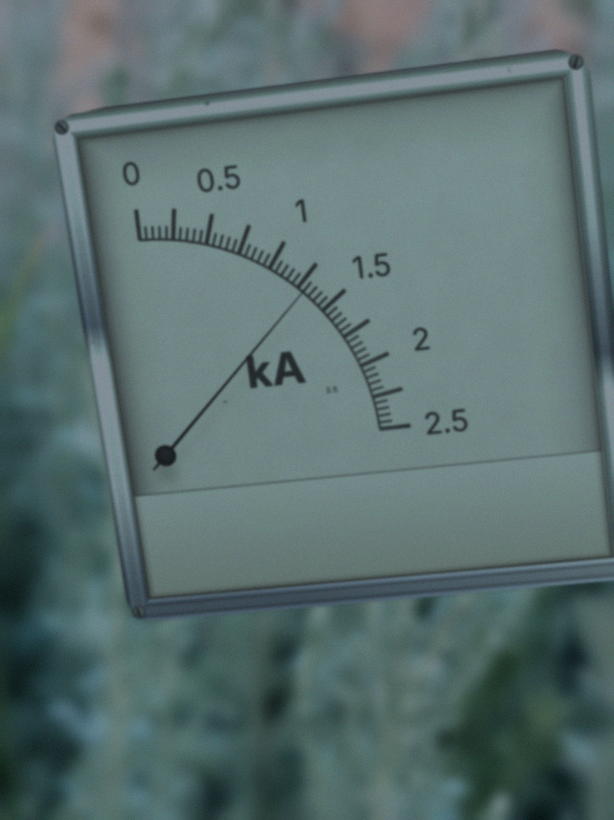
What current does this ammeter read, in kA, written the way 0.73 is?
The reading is 1.3
